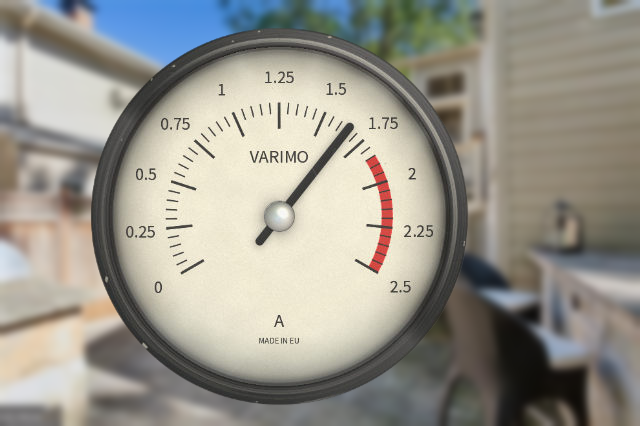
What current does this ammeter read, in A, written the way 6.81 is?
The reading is 1.65
